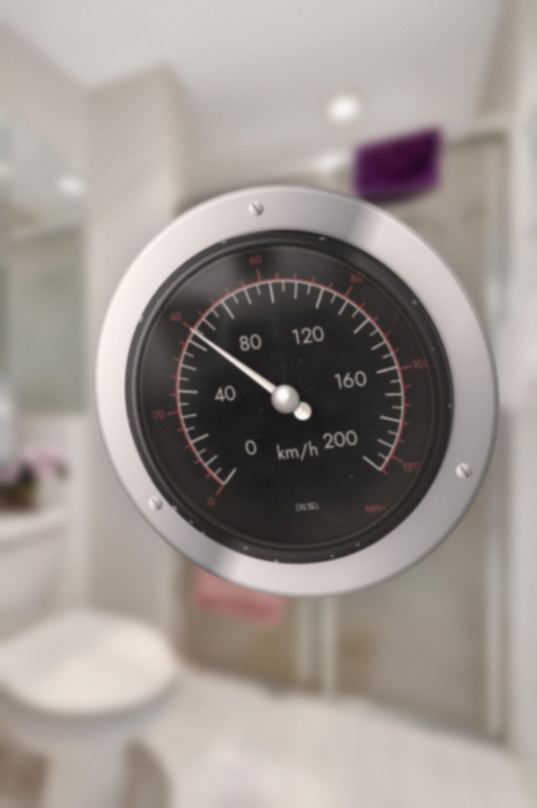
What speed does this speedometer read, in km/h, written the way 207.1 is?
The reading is 65
